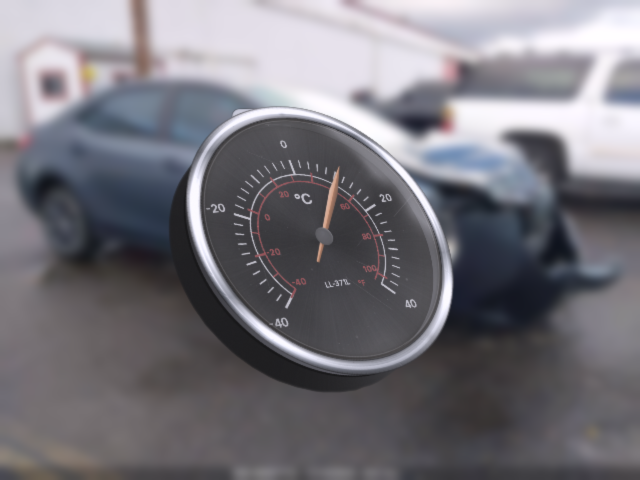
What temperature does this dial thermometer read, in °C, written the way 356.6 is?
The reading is 10
